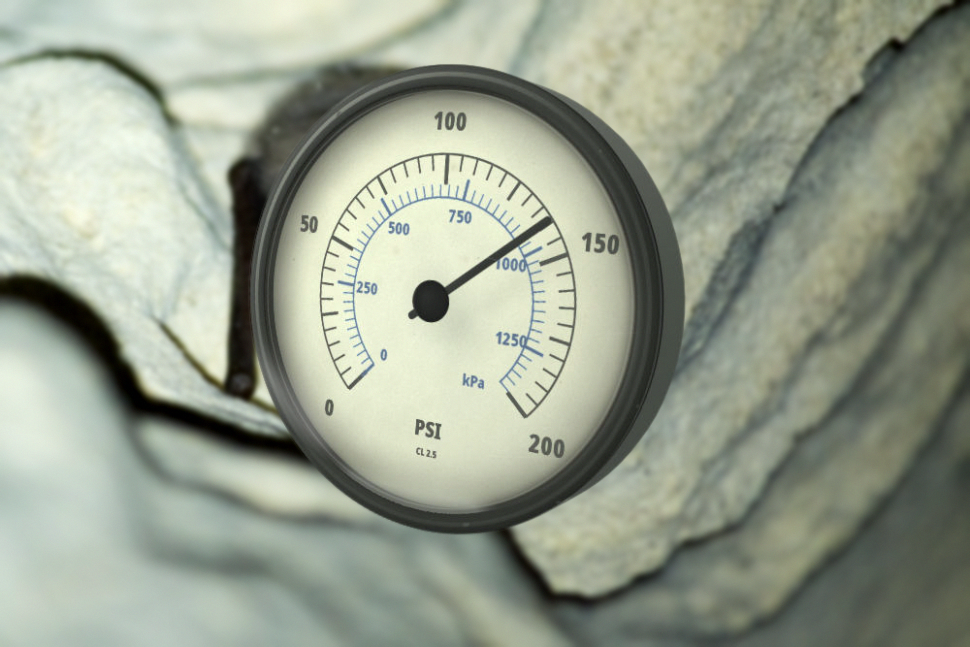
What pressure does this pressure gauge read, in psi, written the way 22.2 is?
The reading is 140
